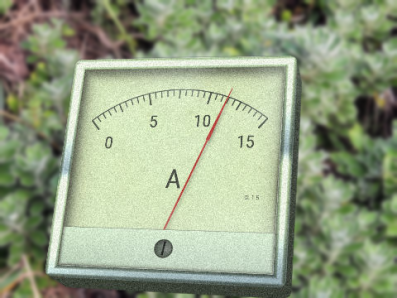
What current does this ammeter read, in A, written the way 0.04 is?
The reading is 11.5
